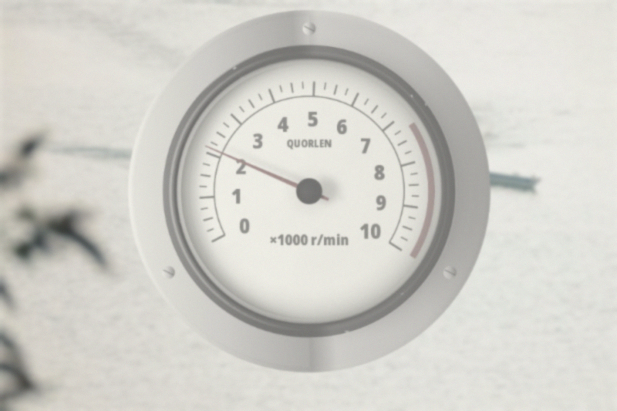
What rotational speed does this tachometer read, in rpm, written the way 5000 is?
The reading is 2125
